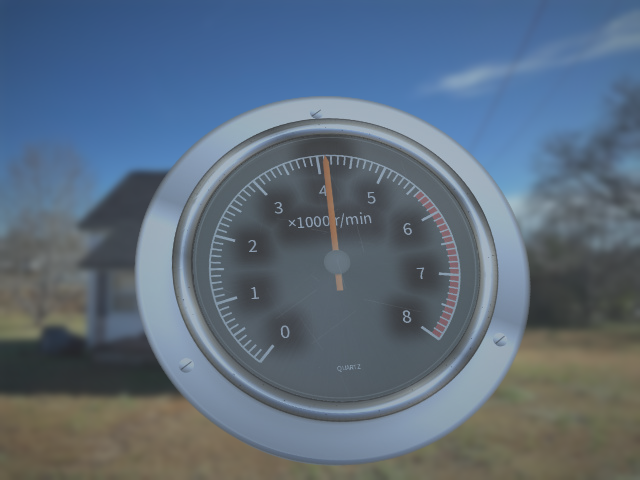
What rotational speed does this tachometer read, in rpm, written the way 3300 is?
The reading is 4100
